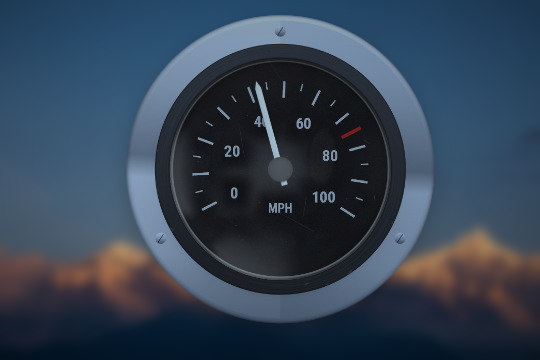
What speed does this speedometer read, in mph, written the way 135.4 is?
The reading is 42.5
